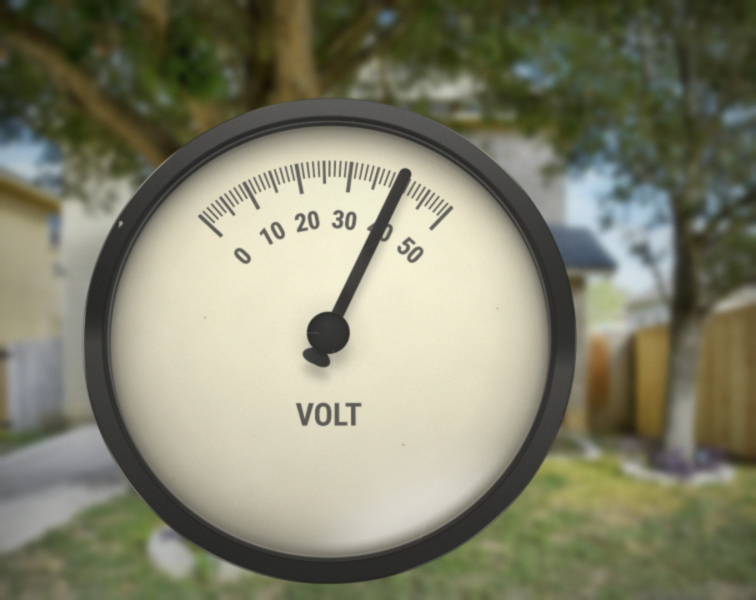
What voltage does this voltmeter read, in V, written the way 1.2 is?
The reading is 40
